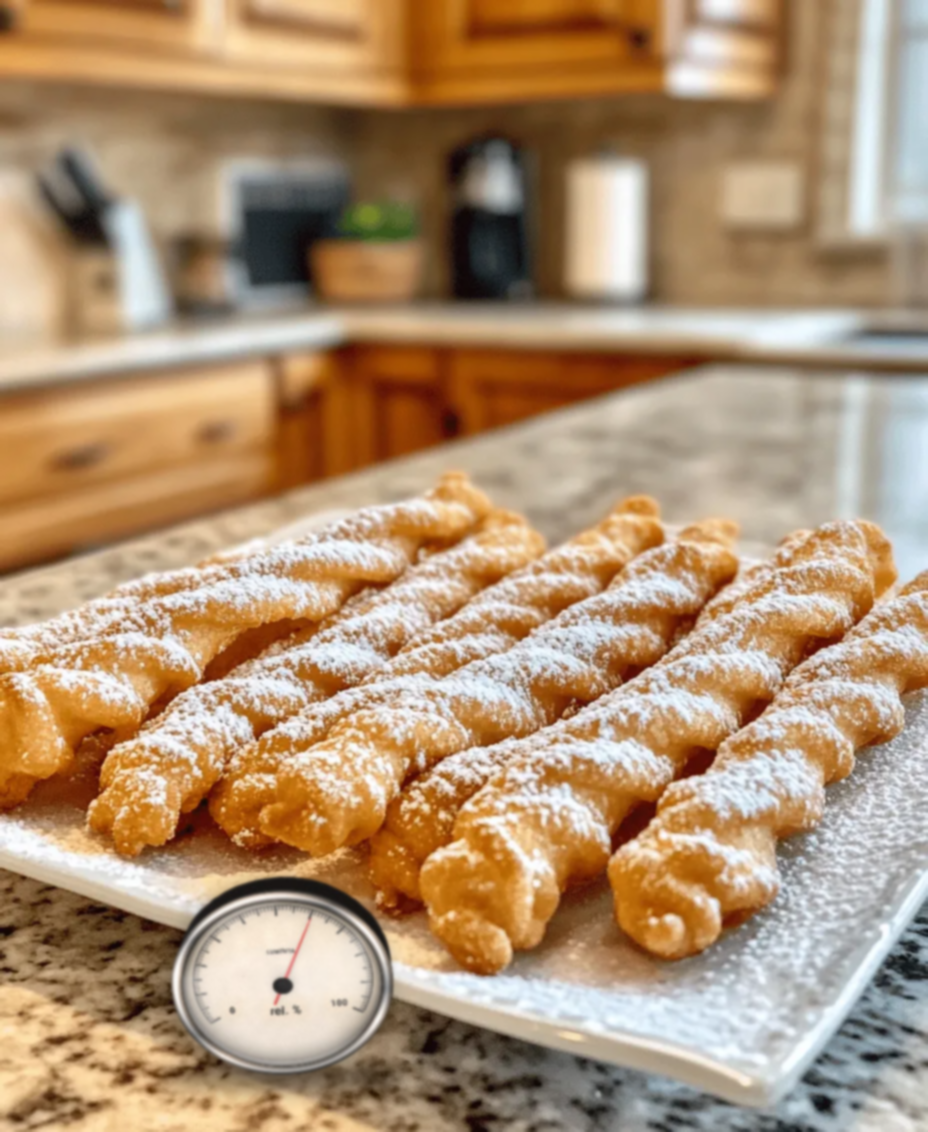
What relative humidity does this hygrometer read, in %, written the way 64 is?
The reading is 60
